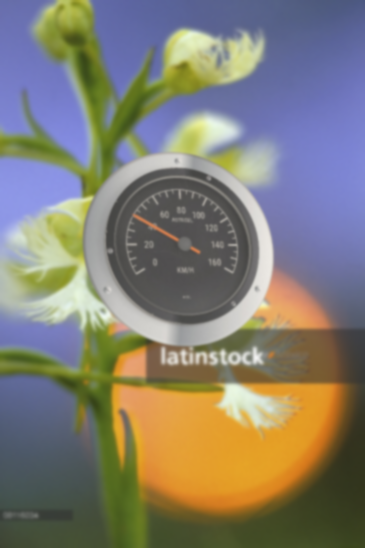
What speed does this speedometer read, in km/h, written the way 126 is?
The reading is 40
